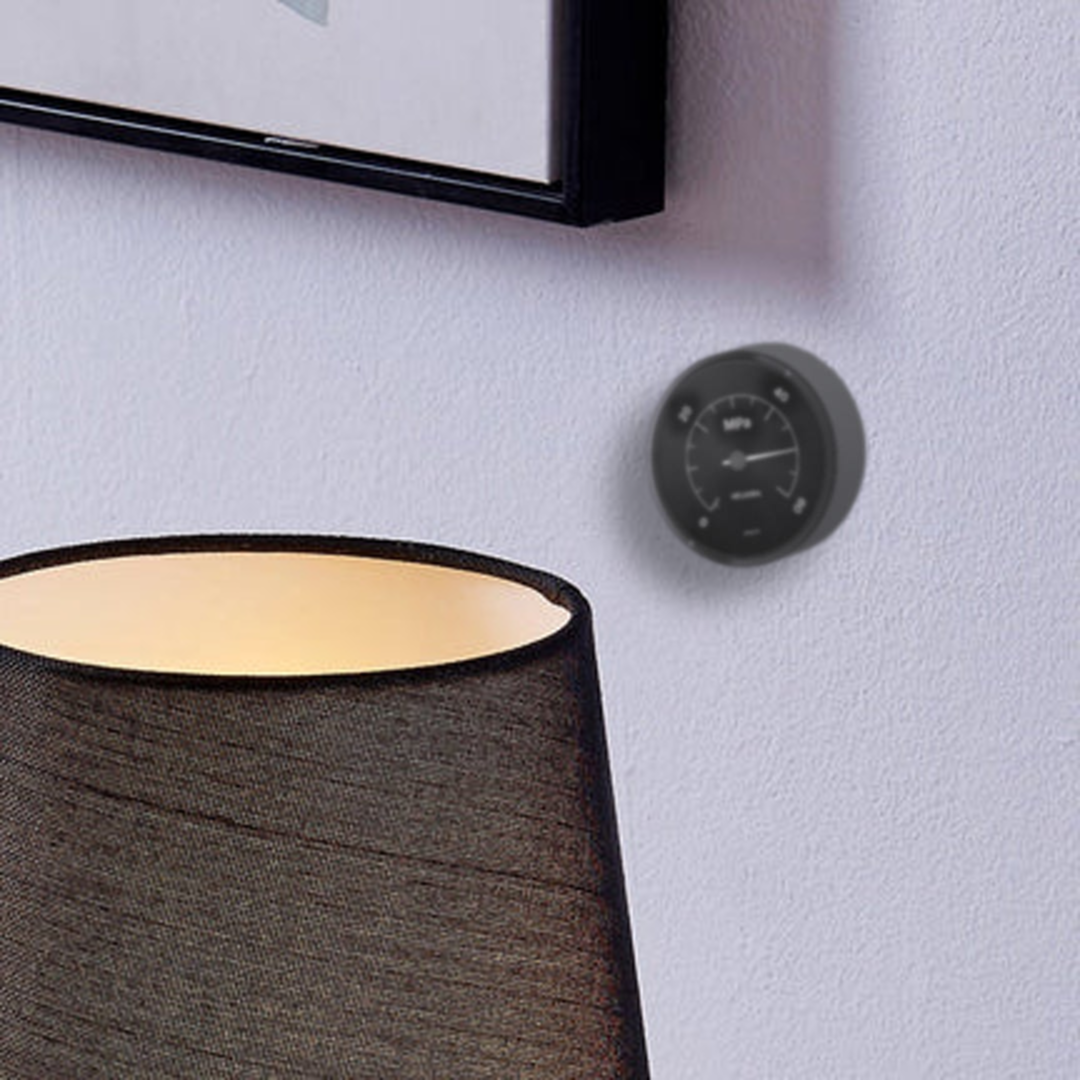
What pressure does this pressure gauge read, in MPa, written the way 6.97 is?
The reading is 50
